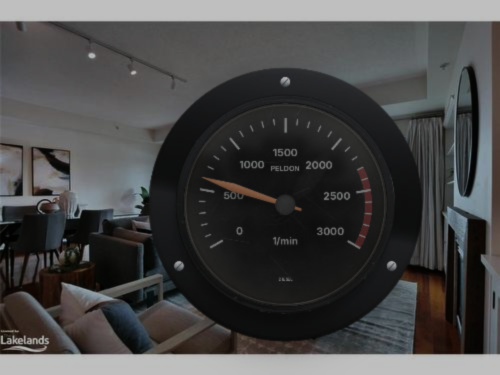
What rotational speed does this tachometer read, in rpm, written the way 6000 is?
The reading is 600
